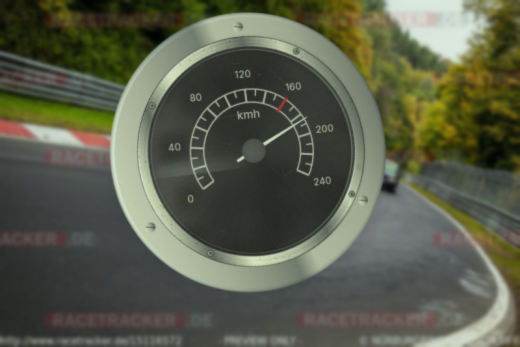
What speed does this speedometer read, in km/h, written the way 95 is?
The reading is 185
